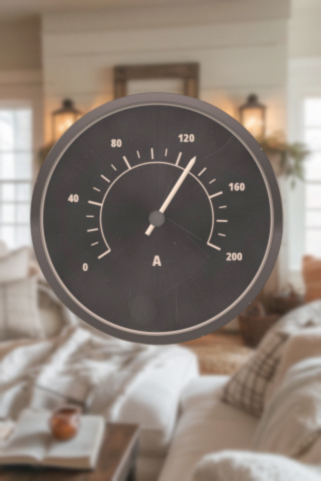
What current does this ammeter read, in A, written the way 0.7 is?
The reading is 130
